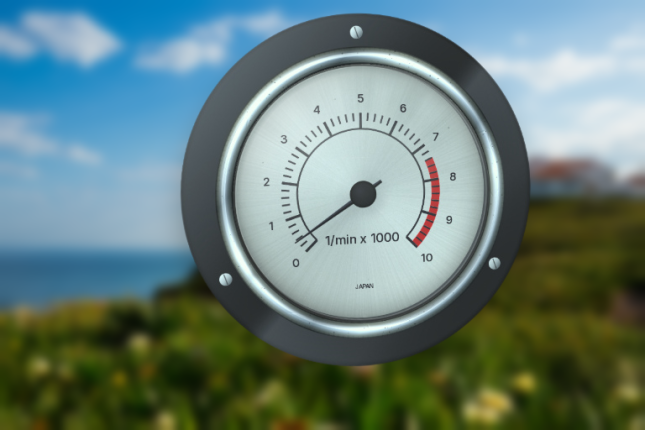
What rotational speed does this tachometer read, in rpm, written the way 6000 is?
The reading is 400
